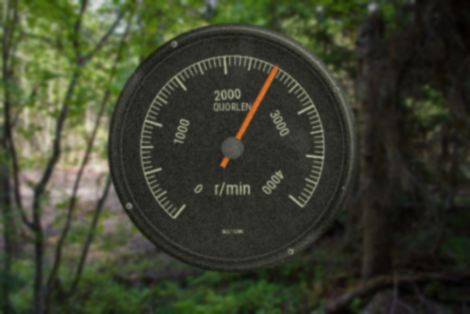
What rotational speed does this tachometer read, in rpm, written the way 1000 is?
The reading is 2500
